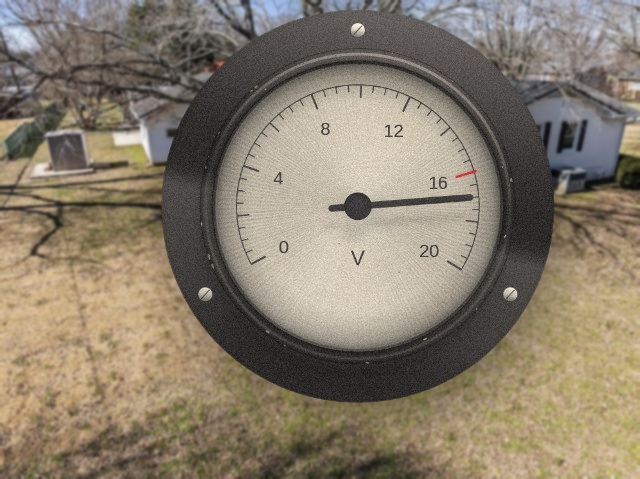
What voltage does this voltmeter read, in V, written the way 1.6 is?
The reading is 17
